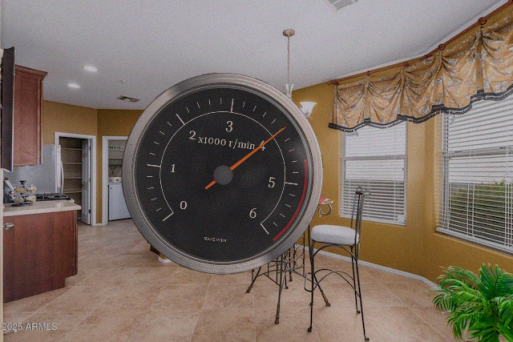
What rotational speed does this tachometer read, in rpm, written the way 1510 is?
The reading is 4000
